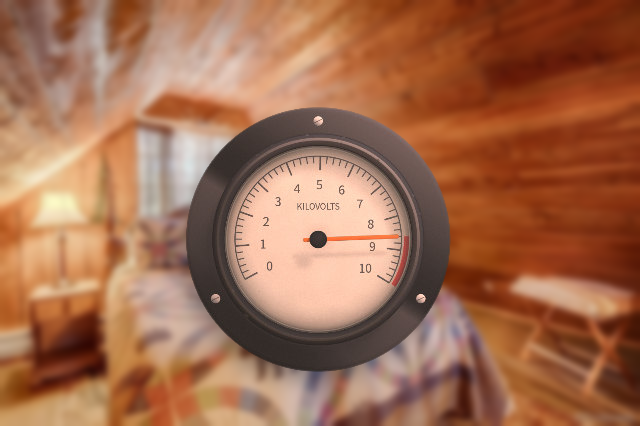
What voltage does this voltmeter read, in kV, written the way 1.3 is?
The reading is 8.6
